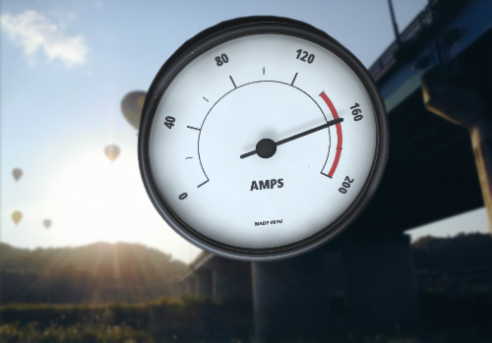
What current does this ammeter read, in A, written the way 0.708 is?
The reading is 160
